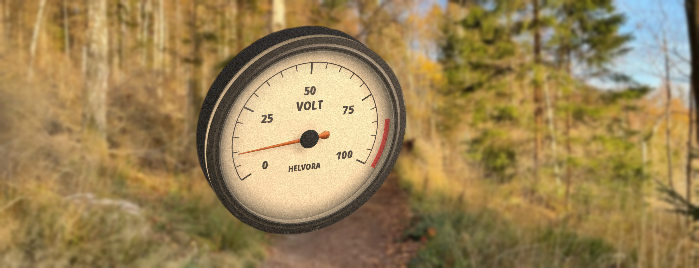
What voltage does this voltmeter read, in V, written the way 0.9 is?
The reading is 10
